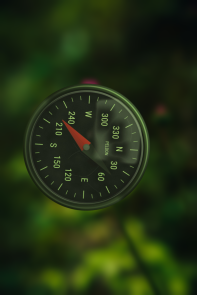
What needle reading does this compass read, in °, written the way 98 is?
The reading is 225
